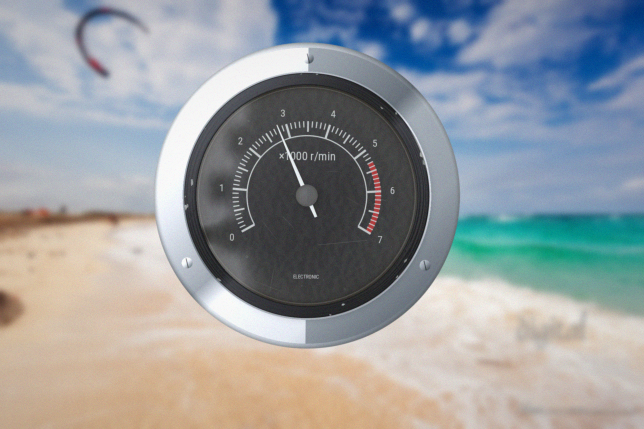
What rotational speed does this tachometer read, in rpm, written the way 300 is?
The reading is 2800
